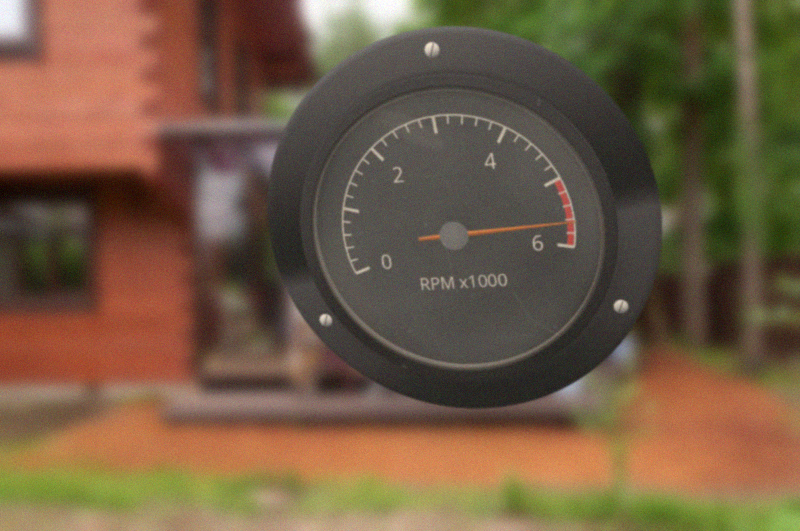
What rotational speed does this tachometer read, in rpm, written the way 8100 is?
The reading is 5600
